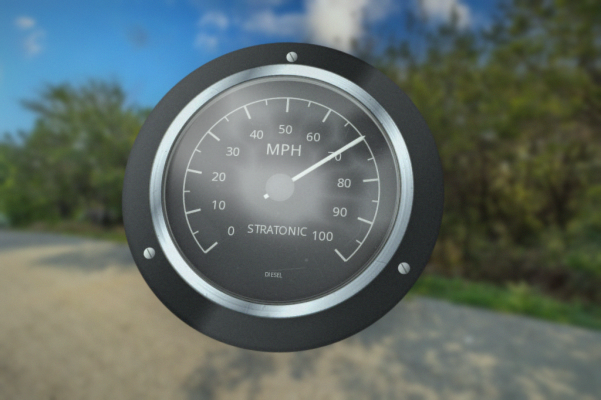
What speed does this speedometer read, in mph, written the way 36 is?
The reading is 70
